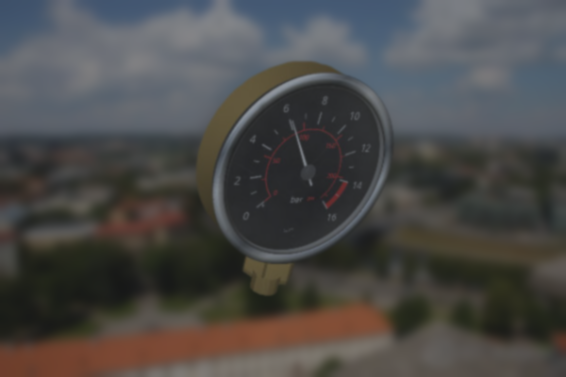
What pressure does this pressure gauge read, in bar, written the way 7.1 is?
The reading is 6
